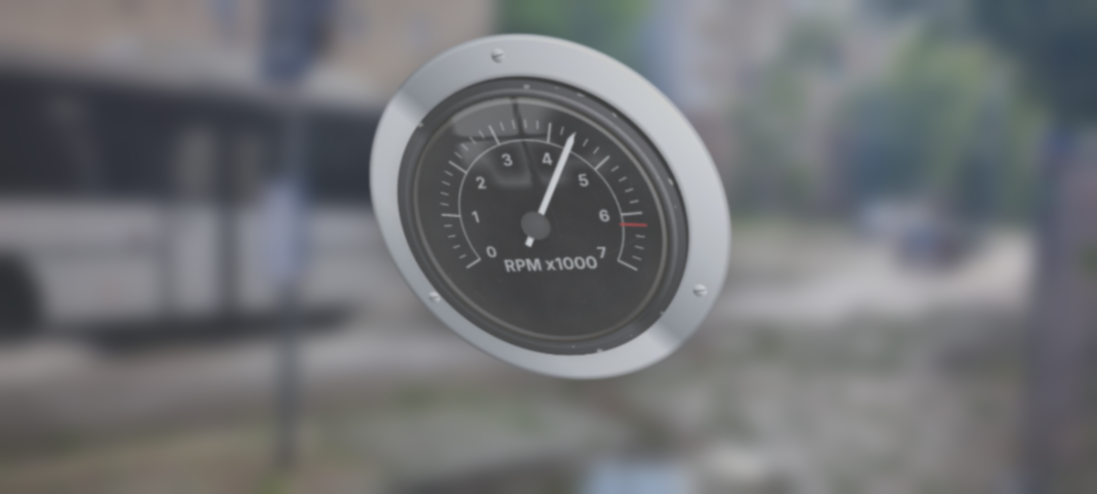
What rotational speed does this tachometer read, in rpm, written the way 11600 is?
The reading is 4400
